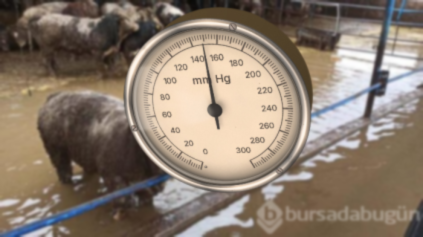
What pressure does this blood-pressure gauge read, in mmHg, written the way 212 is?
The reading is 150
